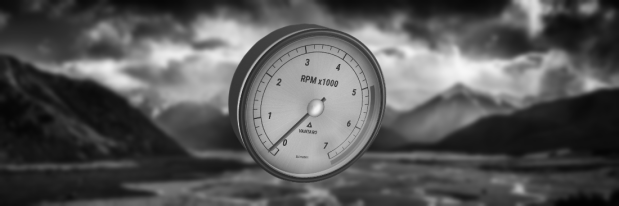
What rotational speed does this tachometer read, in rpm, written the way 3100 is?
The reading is 200
